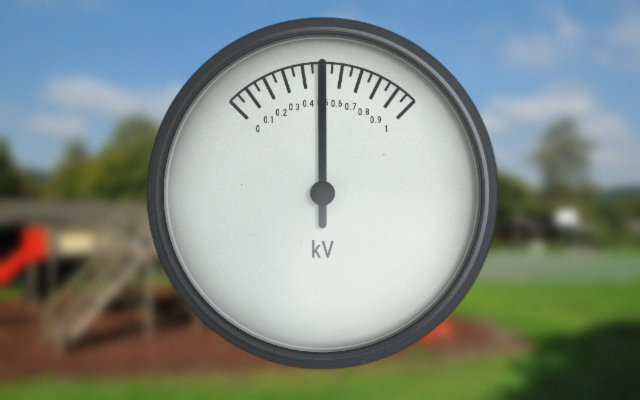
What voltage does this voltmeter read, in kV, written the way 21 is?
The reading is 0.5
